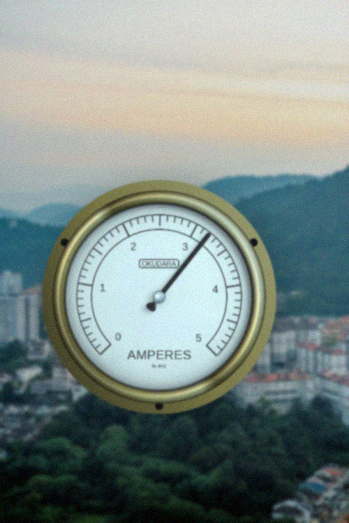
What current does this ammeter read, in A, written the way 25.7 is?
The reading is 3.2
